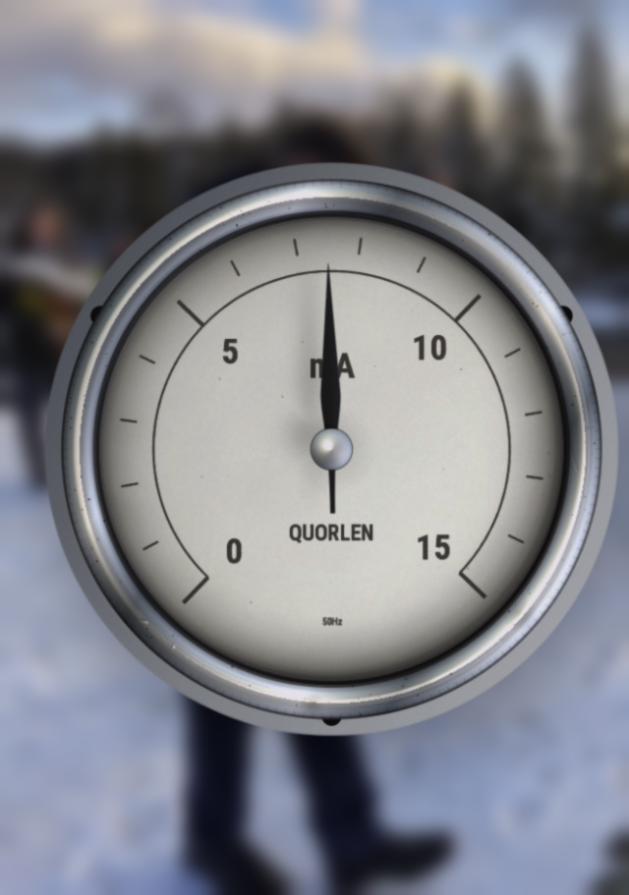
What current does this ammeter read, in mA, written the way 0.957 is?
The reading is 7.5
